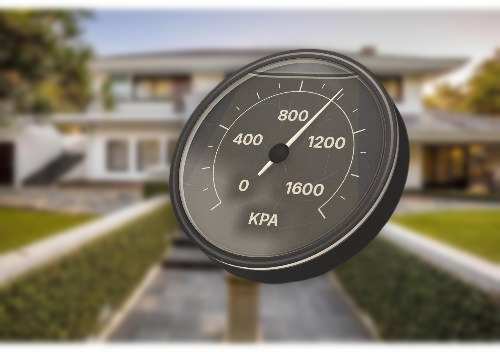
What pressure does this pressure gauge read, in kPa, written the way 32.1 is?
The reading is 1000
